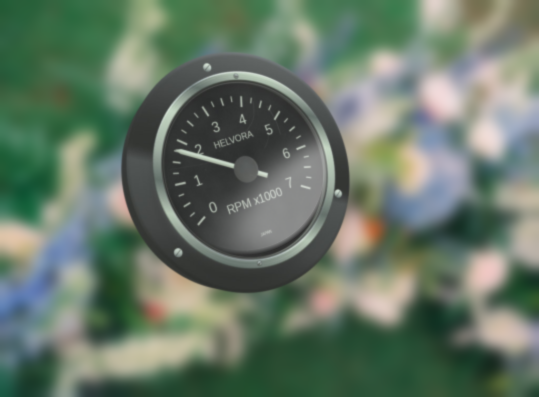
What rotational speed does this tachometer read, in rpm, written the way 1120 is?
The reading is 1750
